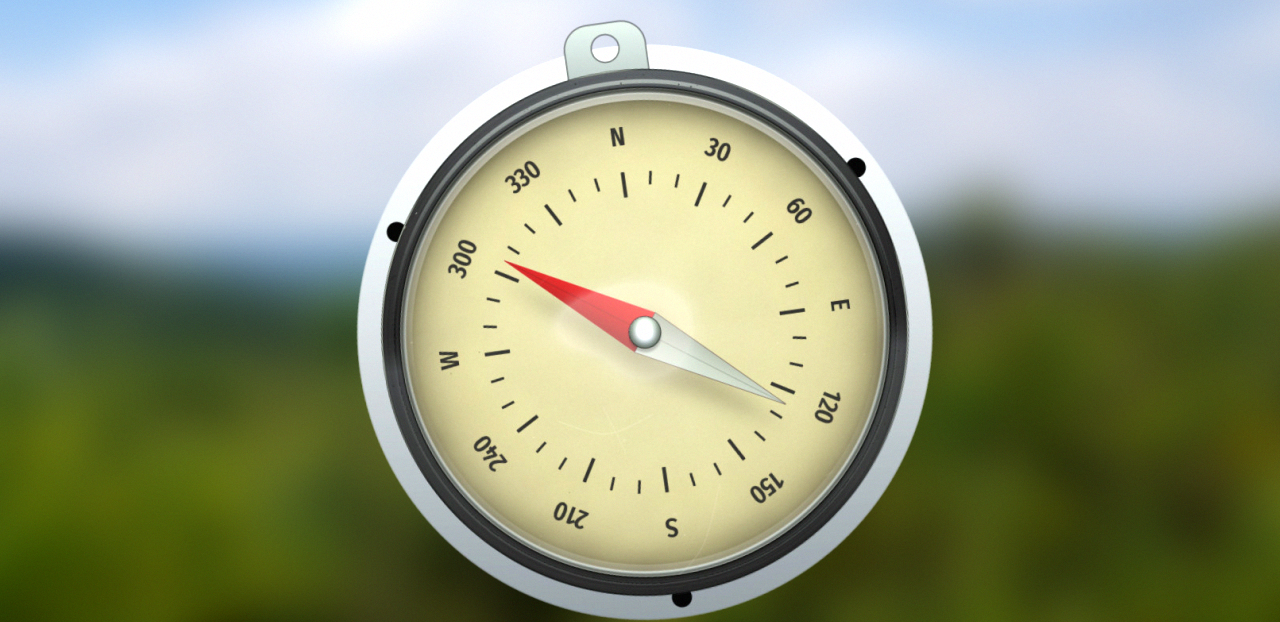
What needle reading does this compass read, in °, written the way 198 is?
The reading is 305
